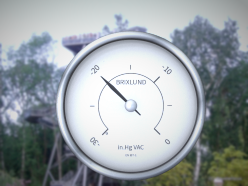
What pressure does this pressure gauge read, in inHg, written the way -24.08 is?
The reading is -20
